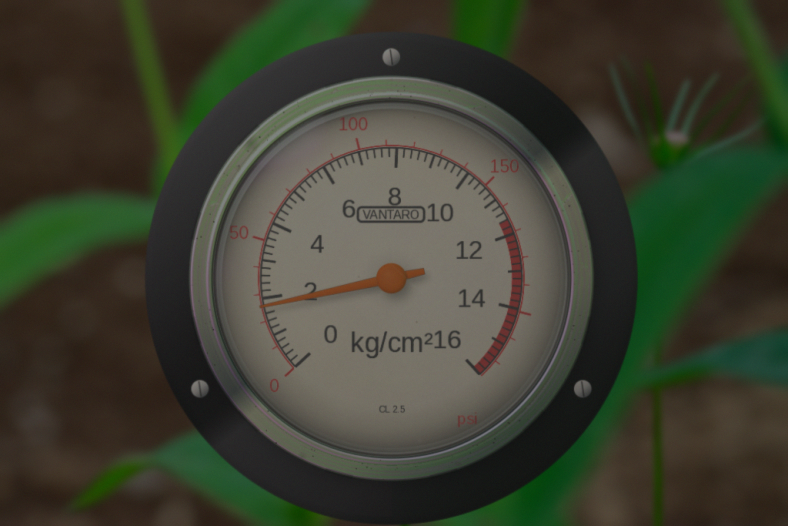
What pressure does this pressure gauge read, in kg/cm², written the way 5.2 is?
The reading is 1.8
